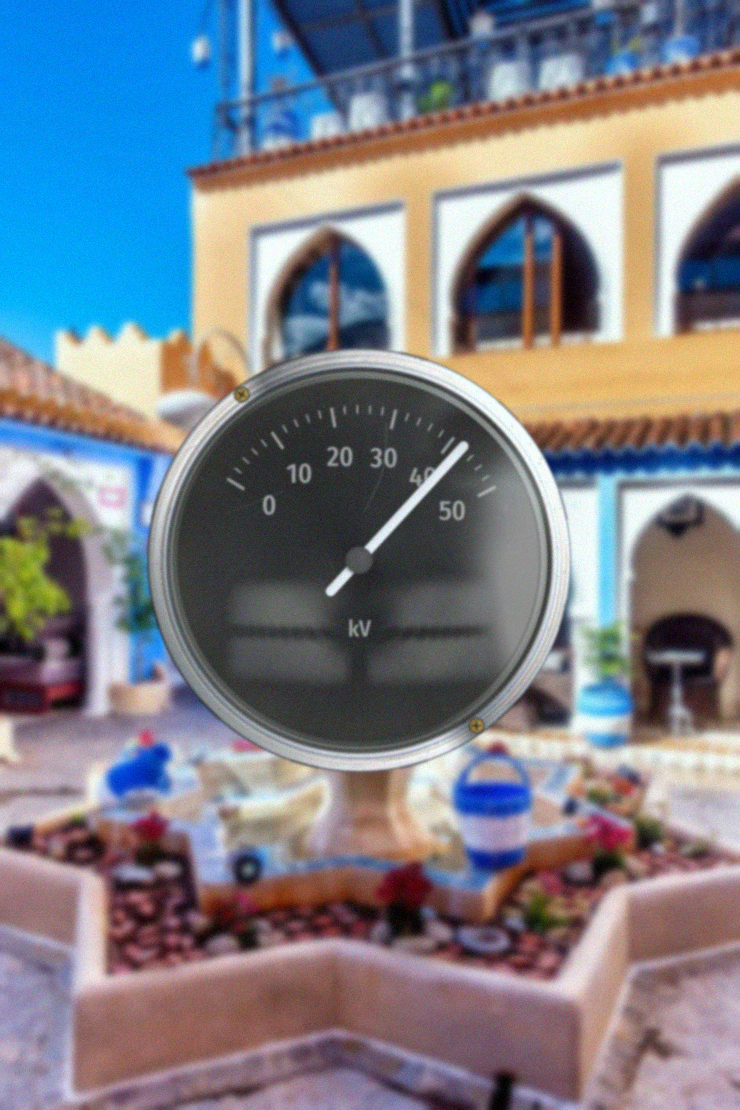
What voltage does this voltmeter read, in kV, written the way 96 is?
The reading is 42
